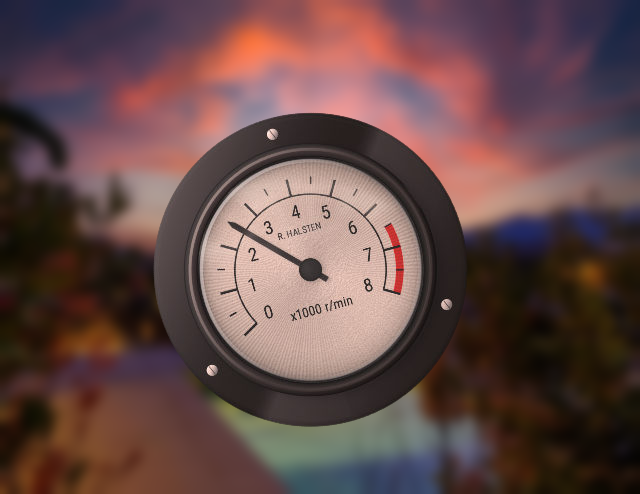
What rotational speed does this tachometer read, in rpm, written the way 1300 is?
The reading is 2500
